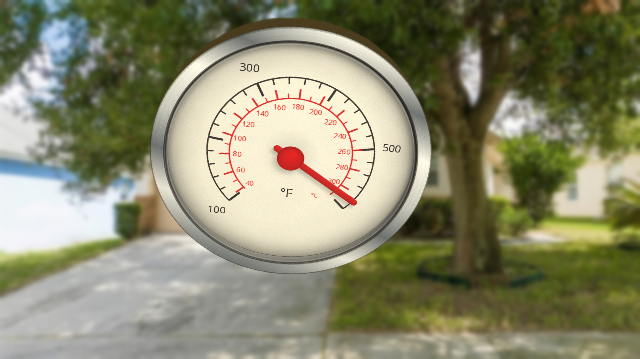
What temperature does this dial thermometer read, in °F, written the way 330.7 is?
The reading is 580
